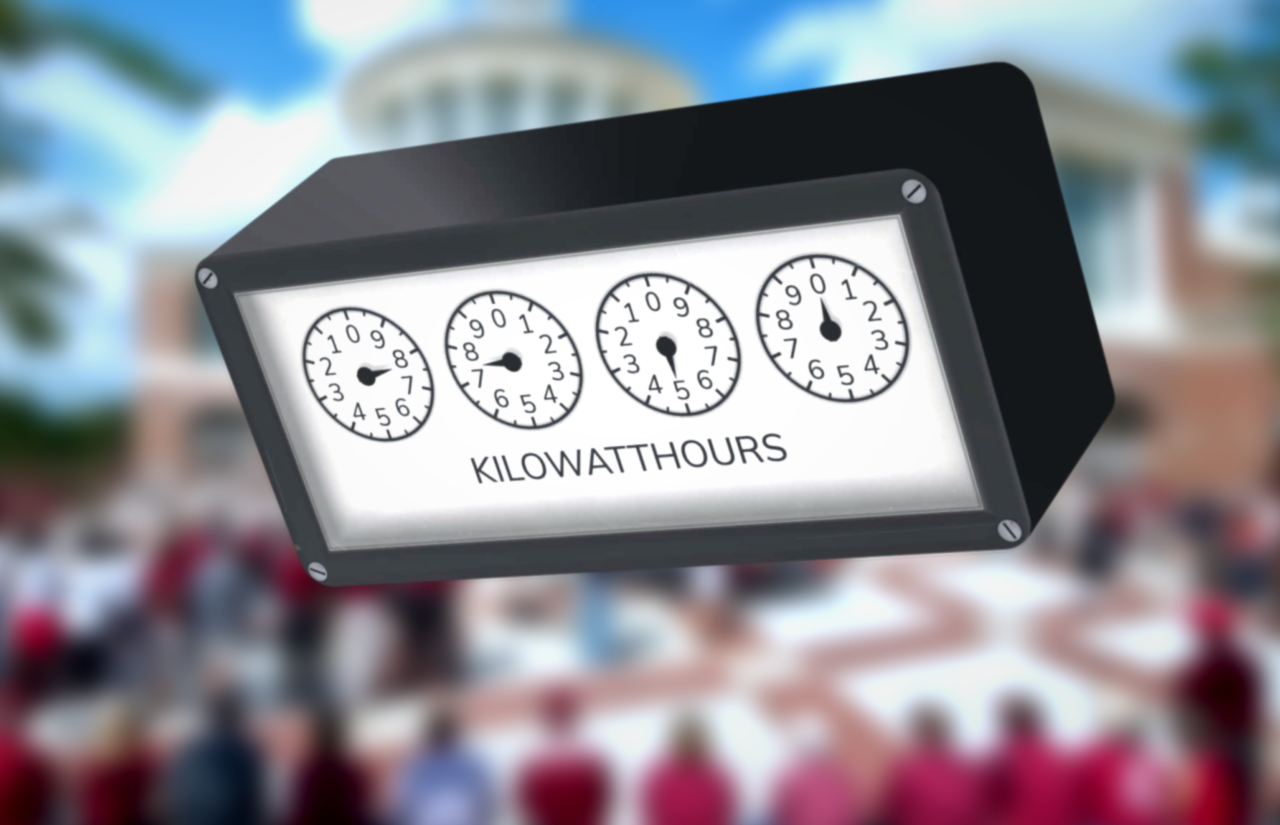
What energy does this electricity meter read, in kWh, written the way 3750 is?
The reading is 7750
